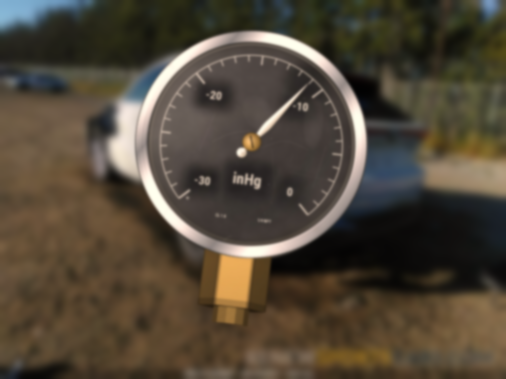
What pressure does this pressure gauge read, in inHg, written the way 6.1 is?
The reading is -11
